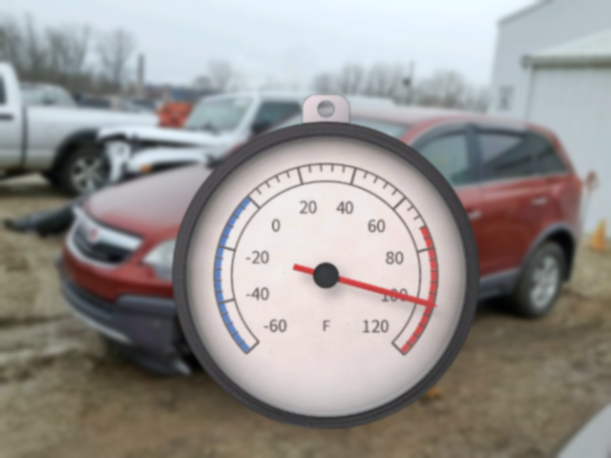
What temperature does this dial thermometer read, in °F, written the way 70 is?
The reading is 100
